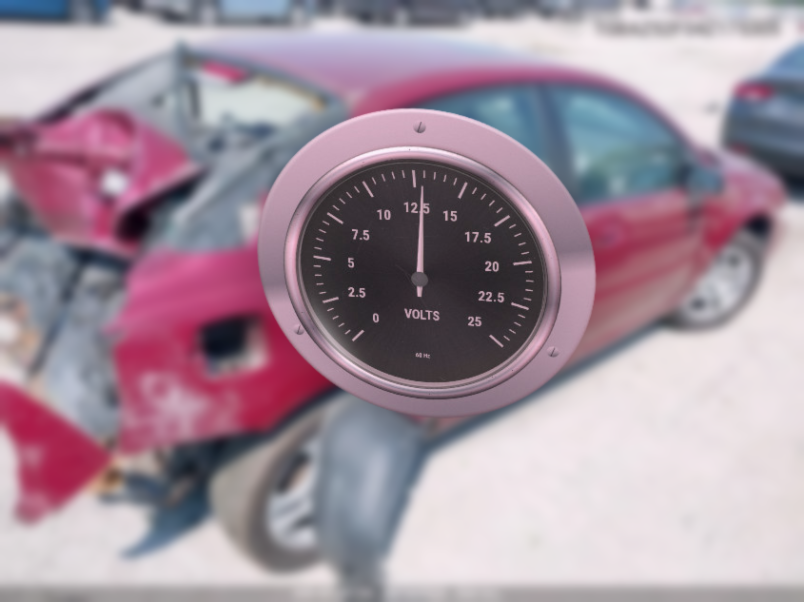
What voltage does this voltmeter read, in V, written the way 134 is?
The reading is 13
